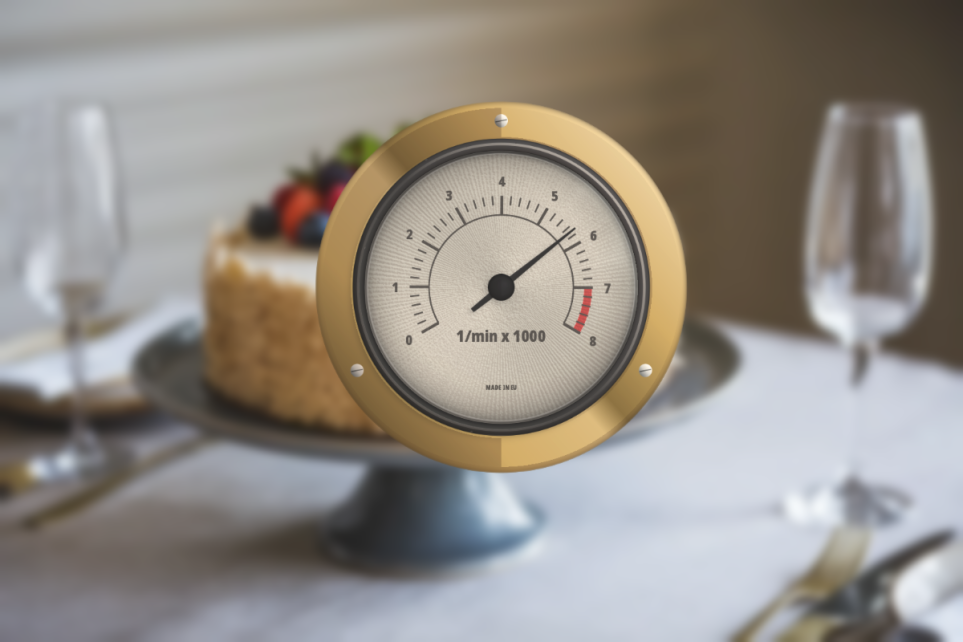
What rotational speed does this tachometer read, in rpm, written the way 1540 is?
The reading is 5700
